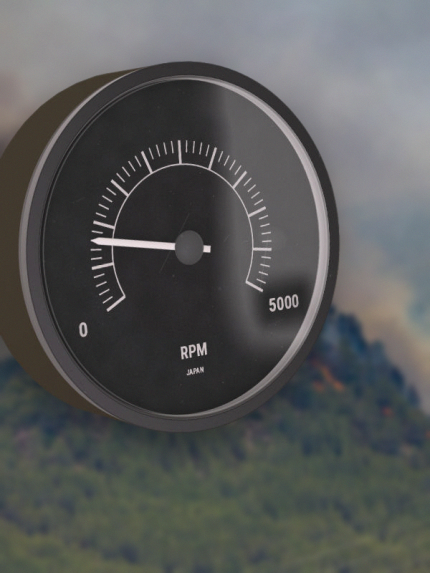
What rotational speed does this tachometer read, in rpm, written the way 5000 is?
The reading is 800
